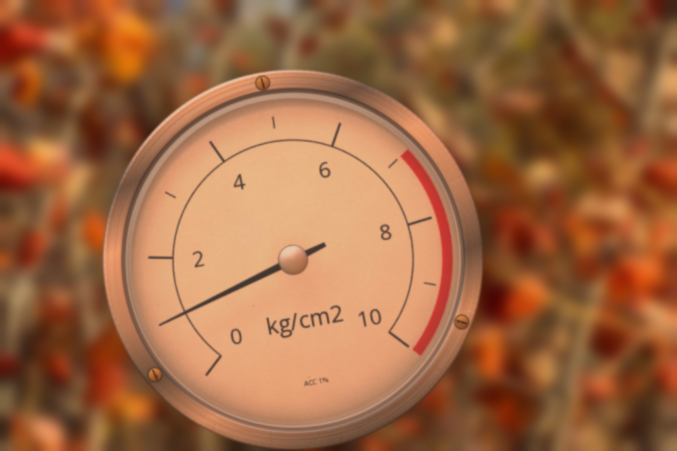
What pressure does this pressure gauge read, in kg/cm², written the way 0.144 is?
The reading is 1
